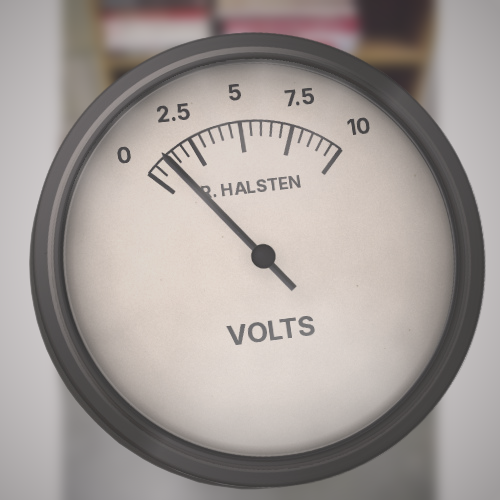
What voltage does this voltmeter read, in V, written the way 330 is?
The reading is 1
